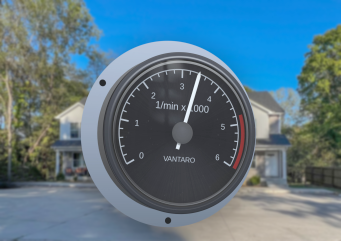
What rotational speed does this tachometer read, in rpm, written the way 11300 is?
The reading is 3400
